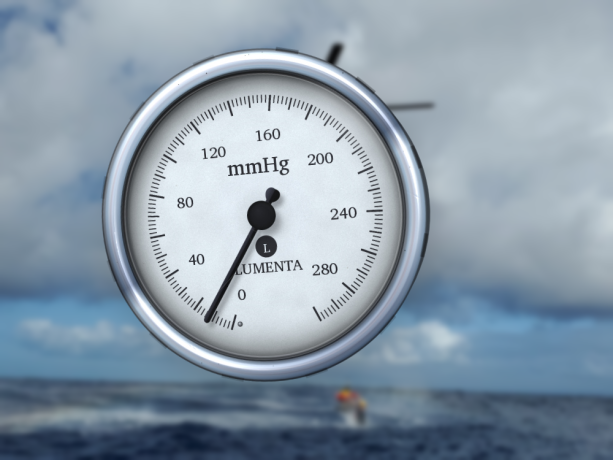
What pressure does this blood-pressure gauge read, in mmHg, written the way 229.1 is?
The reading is 12
